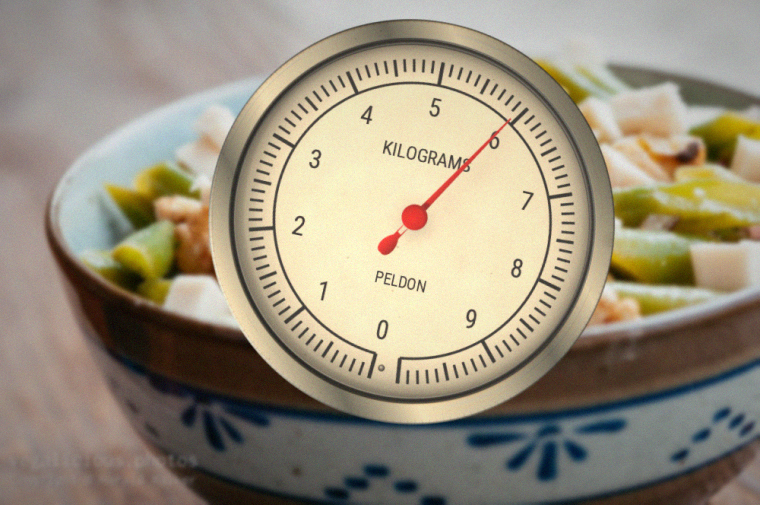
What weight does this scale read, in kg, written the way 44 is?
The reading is 5.95
